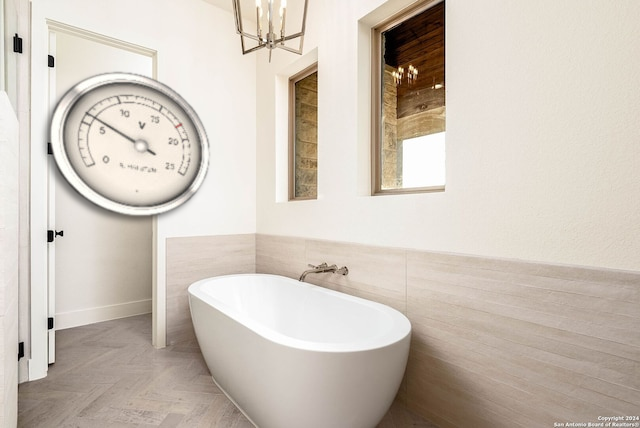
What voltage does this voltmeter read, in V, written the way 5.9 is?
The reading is 6
